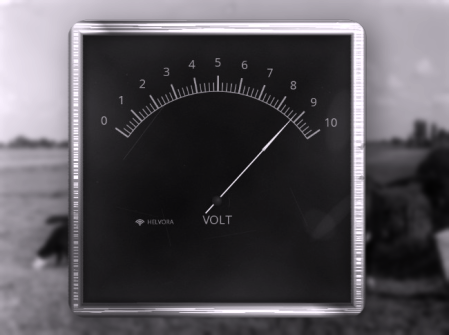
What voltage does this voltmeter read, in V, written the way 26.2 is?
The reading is 8.8
